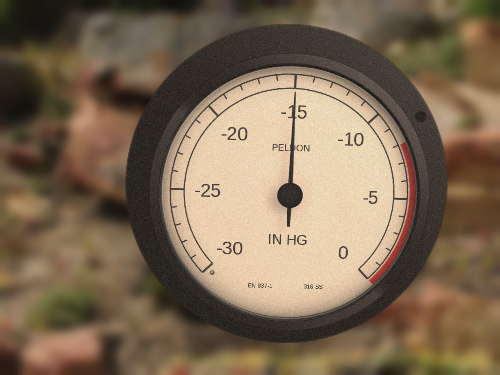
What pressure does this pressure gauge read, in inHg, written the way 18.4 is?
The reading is -15
